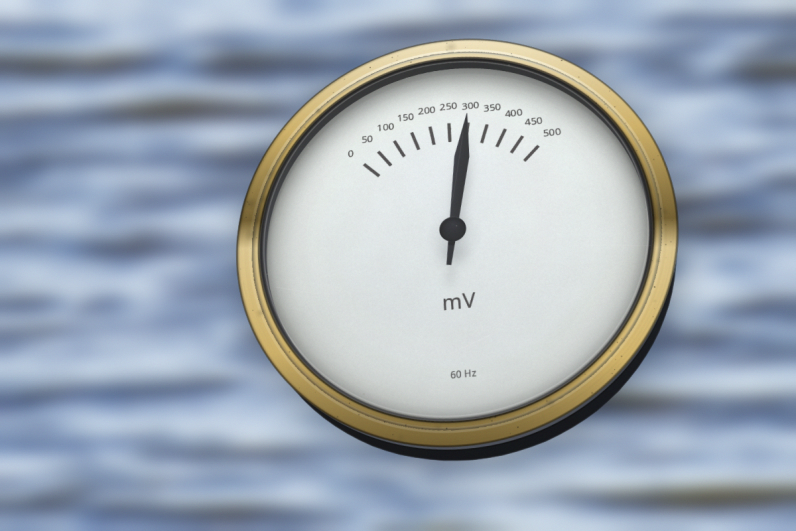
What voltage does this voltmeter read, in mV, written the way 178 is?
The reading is 300
